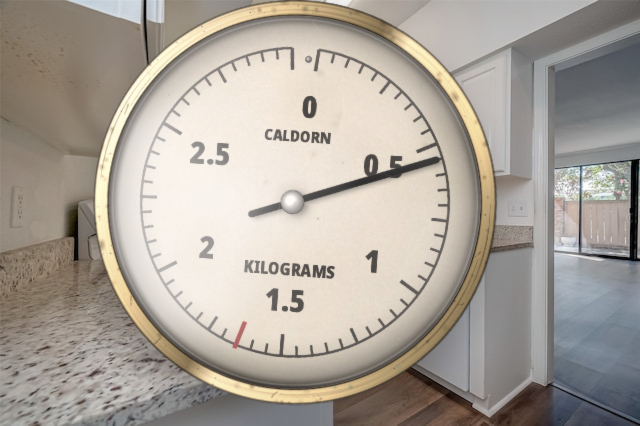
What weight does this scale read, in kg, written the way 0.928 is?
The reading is 0.55
